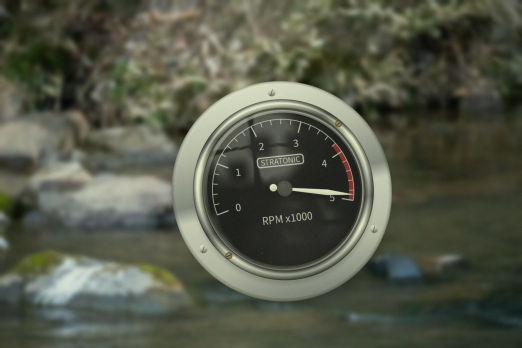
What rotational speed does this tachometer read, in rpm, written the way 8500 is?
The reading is 4900
